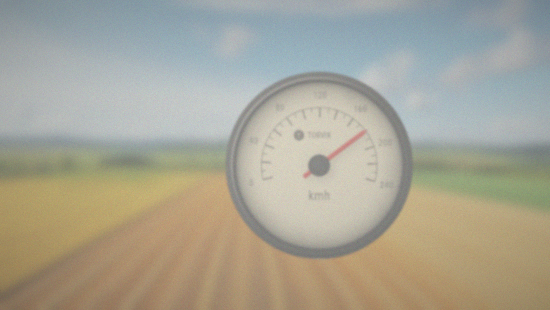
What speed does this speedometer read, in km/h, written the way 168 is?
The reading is 180
